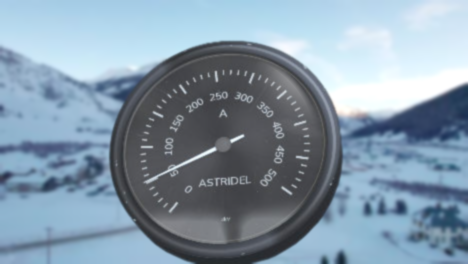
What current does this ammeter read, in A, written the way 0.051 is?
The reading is 50
